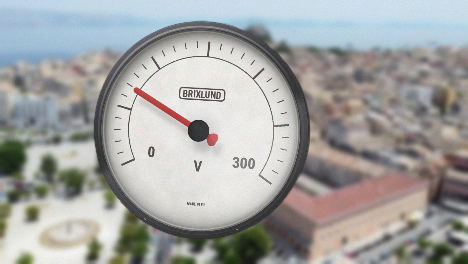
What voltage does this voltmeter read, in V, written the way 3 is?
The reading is 70
